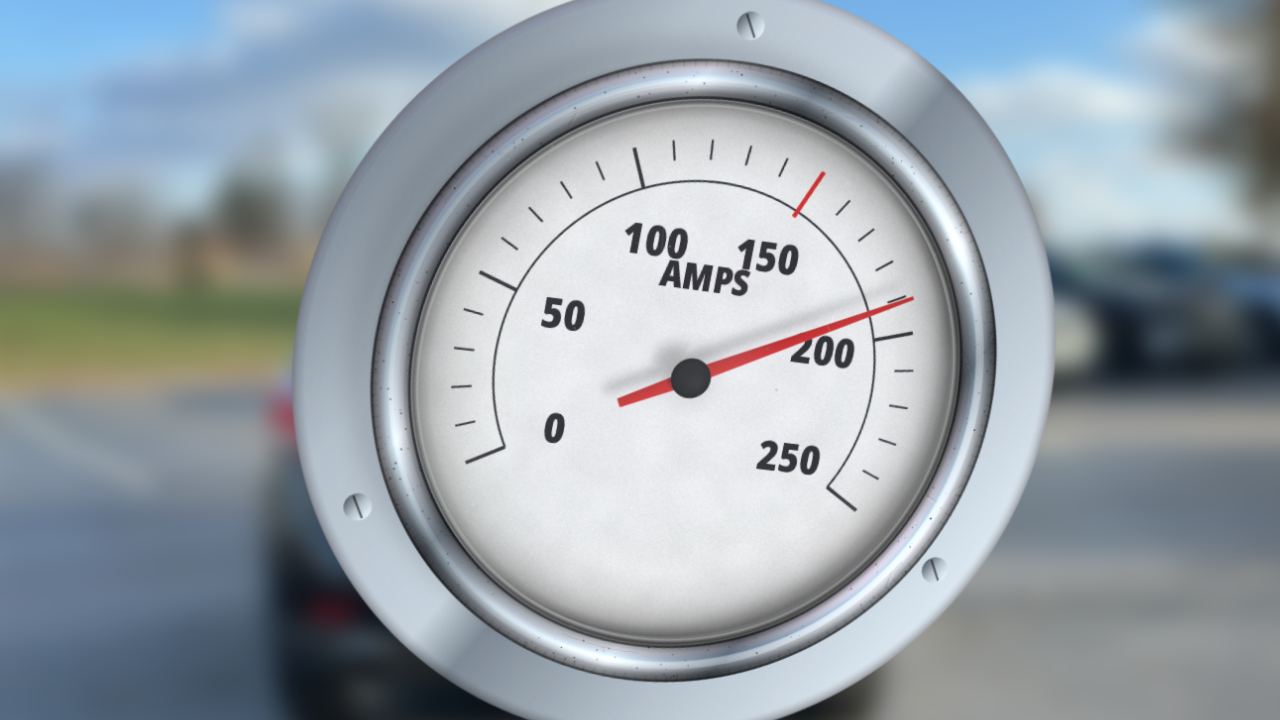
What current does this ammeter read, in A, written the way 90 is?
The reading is 190
